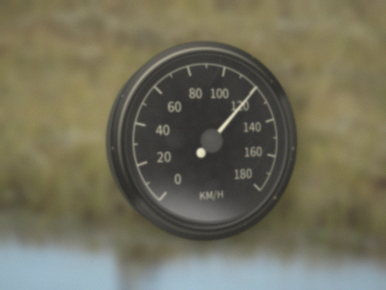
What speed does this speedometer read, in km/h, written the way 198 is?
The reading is 120
